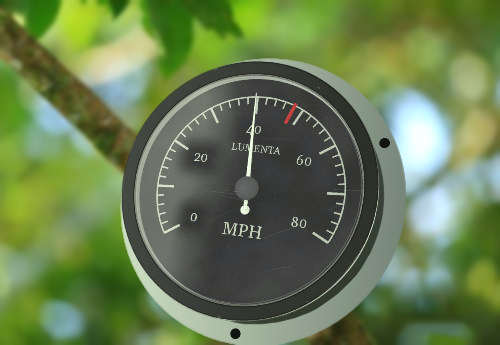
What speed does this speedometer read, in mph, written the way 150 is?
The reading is 40
